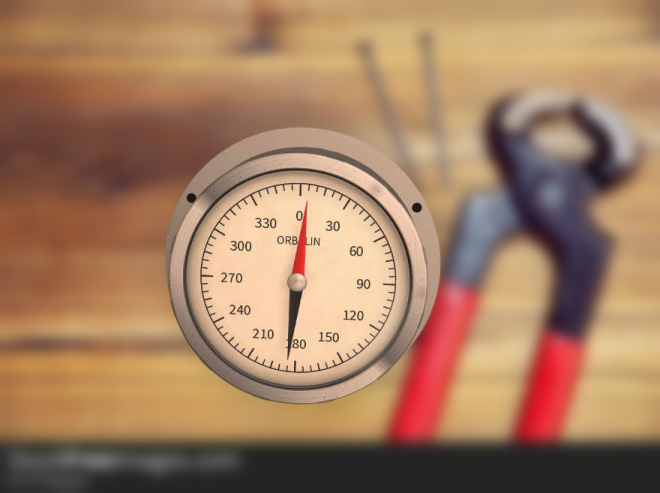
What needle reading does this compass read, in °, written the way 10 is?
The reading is 5
